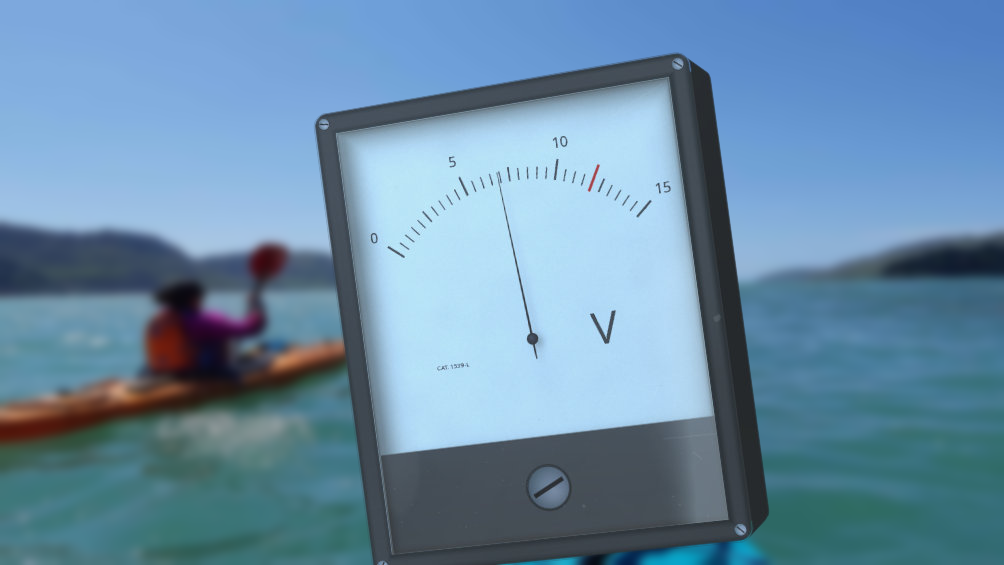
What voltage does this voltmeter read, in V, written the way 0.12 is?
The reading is 7
